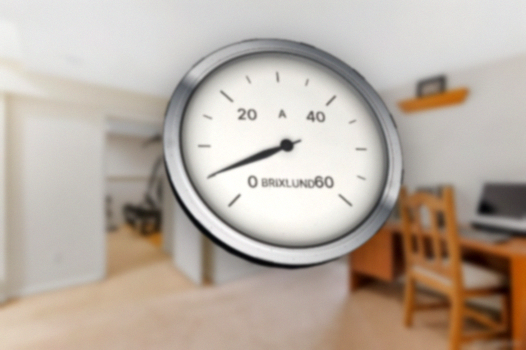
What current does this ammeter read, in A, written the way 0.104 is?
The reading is 5
